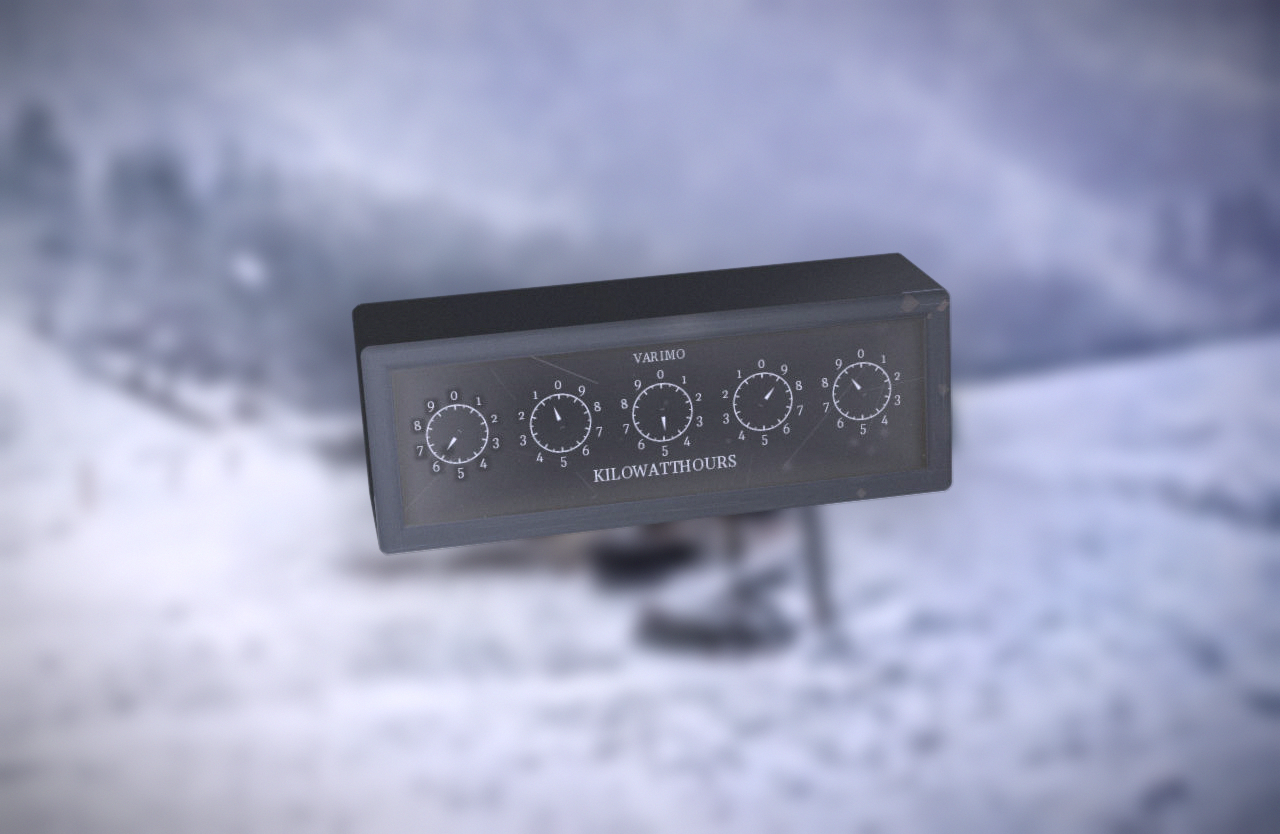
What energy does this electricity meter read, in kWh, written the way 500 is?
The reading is 60489
